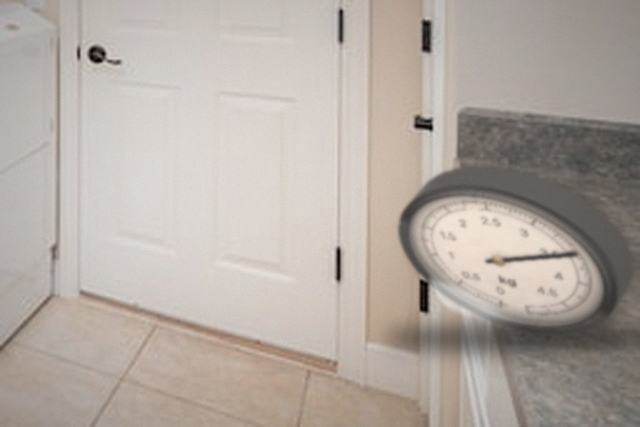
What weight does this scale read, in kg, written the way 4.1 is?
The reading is 3.5
